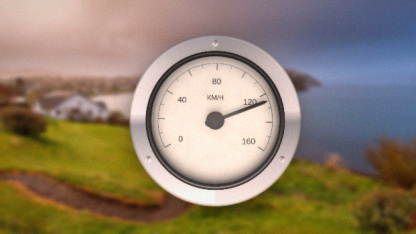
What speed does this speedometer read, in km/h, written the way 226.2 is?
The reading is 125
